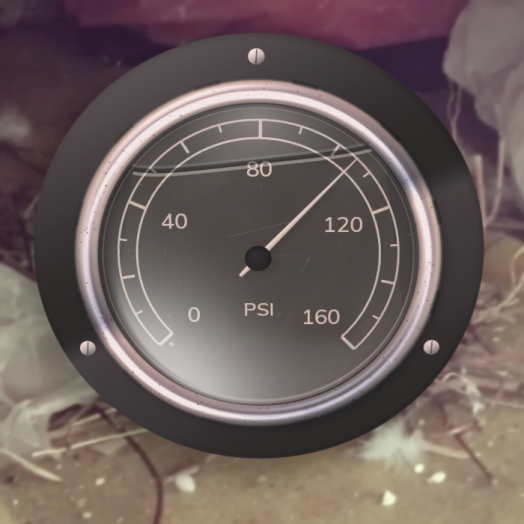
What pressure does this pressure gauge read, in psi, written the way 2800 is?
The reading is 105
